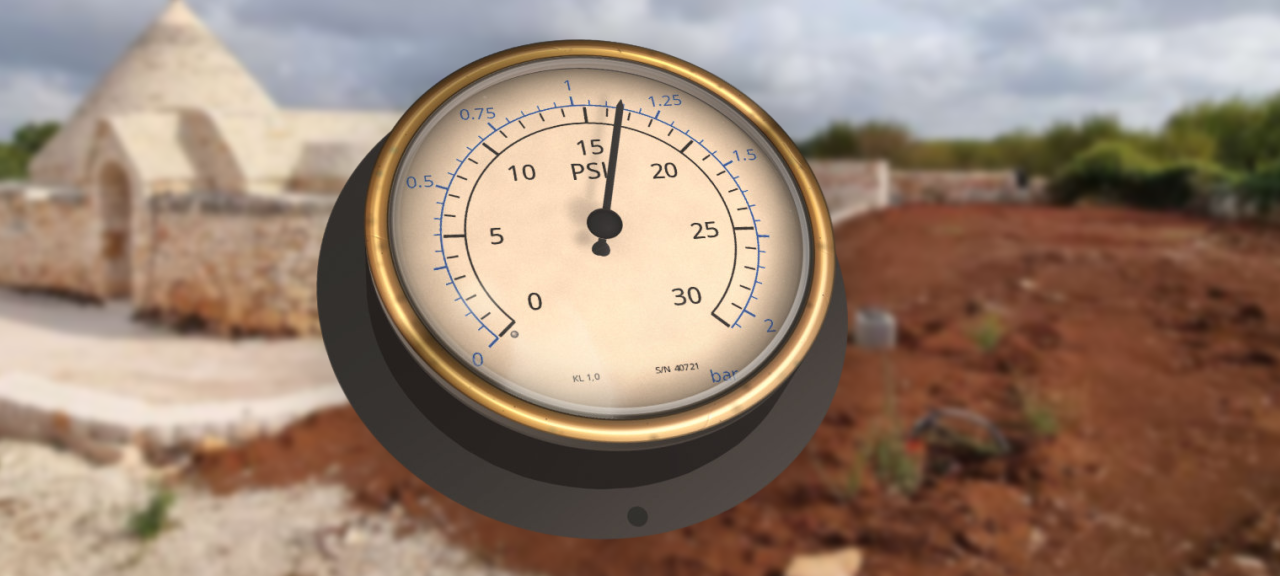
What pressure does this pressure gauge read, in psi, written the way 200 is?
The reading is 16.5
